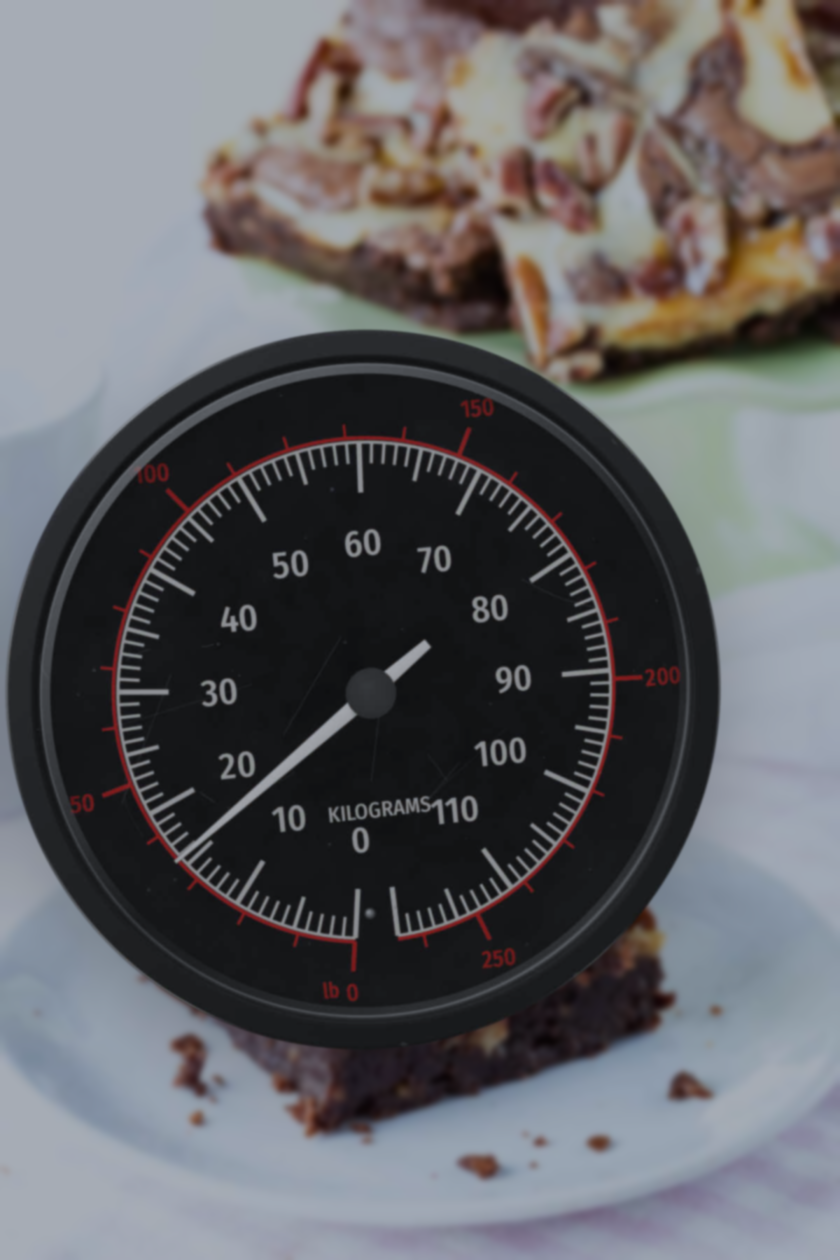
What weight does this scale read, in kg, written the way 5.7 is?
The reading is 16
